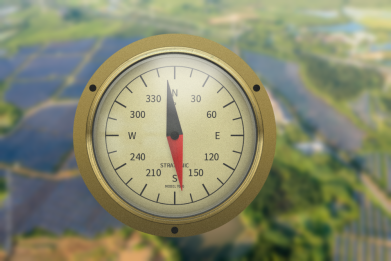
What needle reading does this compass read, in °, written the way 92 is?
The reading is 172.5
